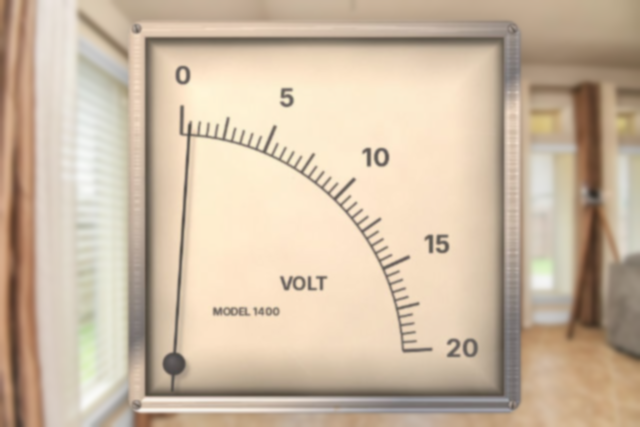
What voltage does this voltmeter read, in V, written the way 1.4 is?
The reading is 0.5
